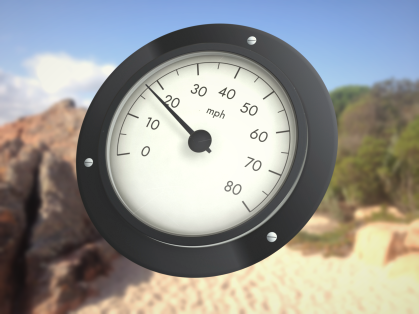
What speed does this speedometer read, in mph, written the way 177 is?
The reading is 17.5
